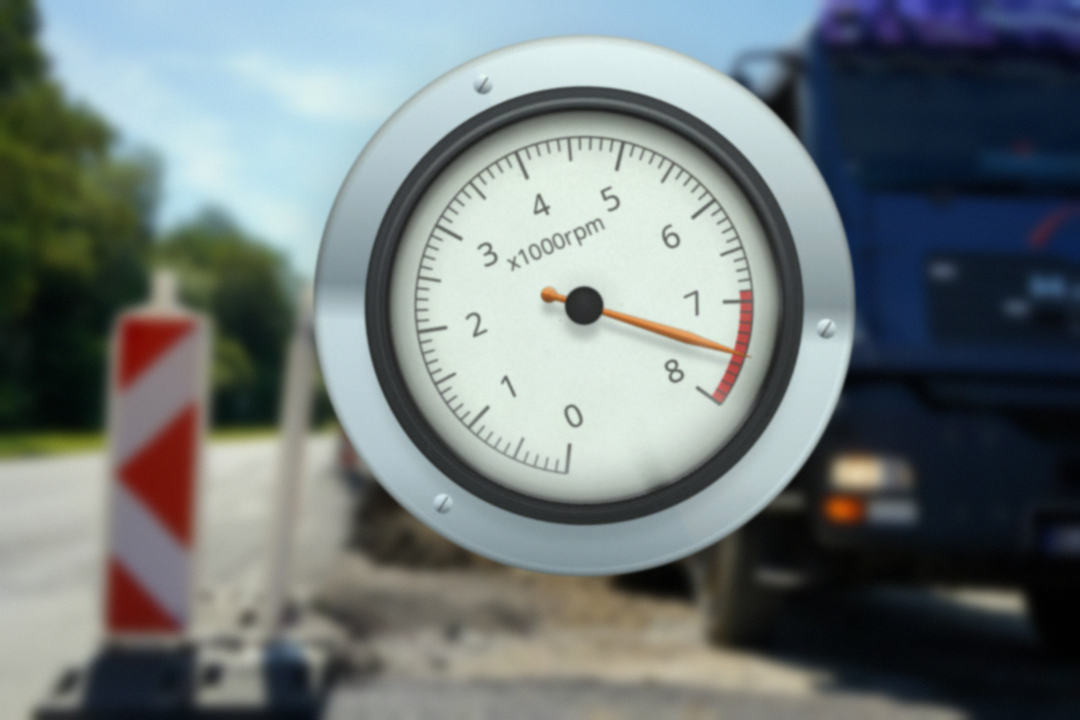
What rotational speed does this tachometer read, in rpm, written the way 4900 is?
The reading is 7500
